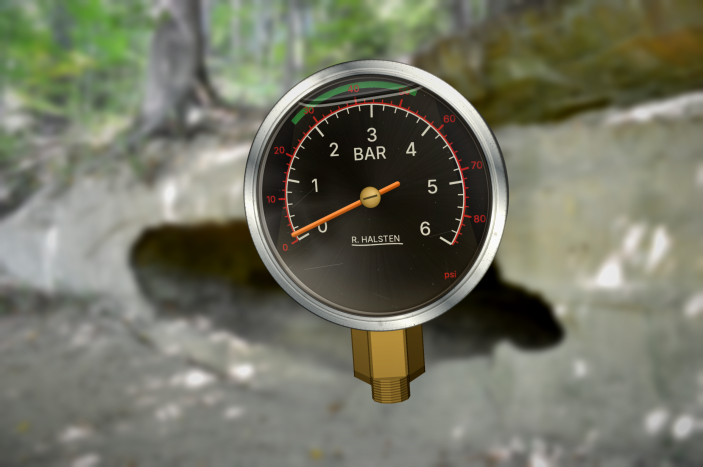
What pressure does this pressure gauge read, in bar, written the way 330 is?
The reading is 0.1
